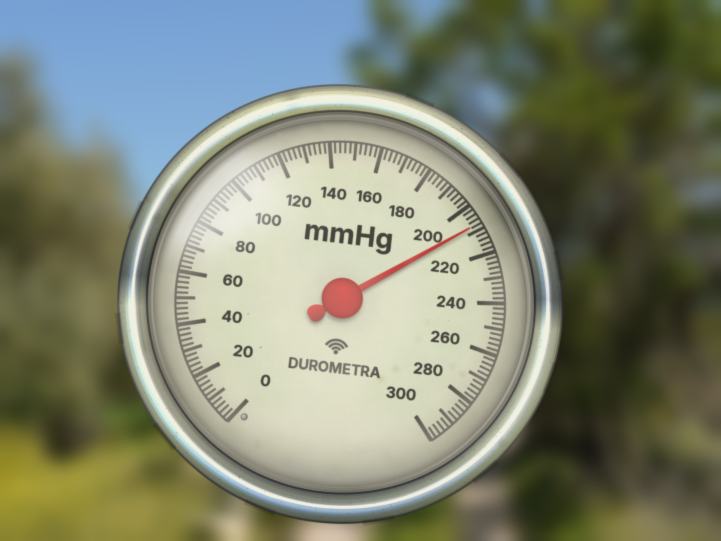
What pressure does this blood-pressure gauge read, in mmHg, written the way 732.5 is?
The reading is 208
